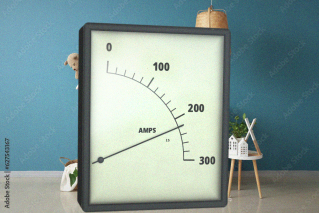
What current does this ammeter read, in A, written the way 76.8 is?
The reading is 220
